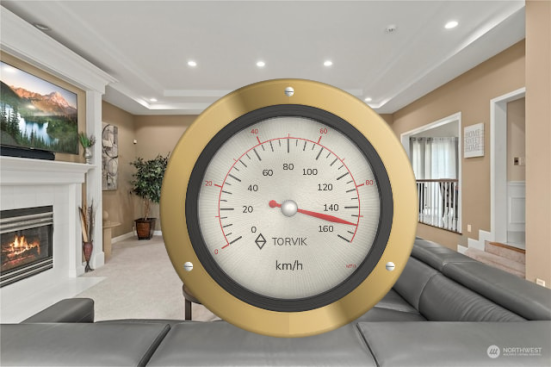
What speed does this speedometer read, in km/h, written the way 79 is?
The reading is 150
